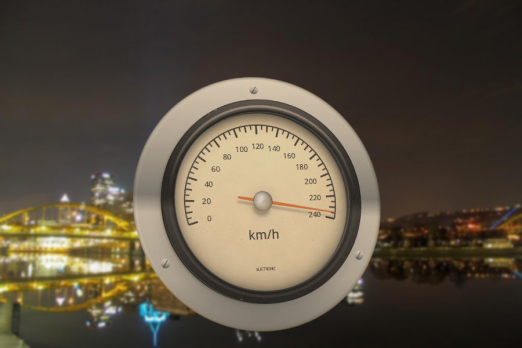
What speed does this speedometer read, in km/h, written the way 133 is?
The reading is 235
